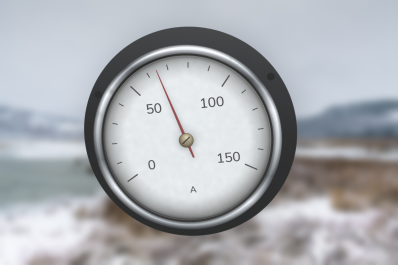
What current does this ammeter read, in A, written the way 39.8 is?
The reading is 65
